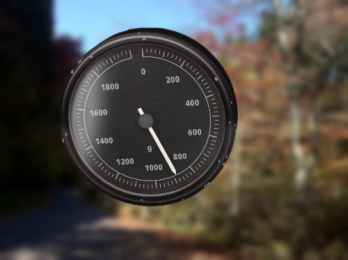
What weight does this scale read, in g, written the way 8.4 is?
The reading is 880
